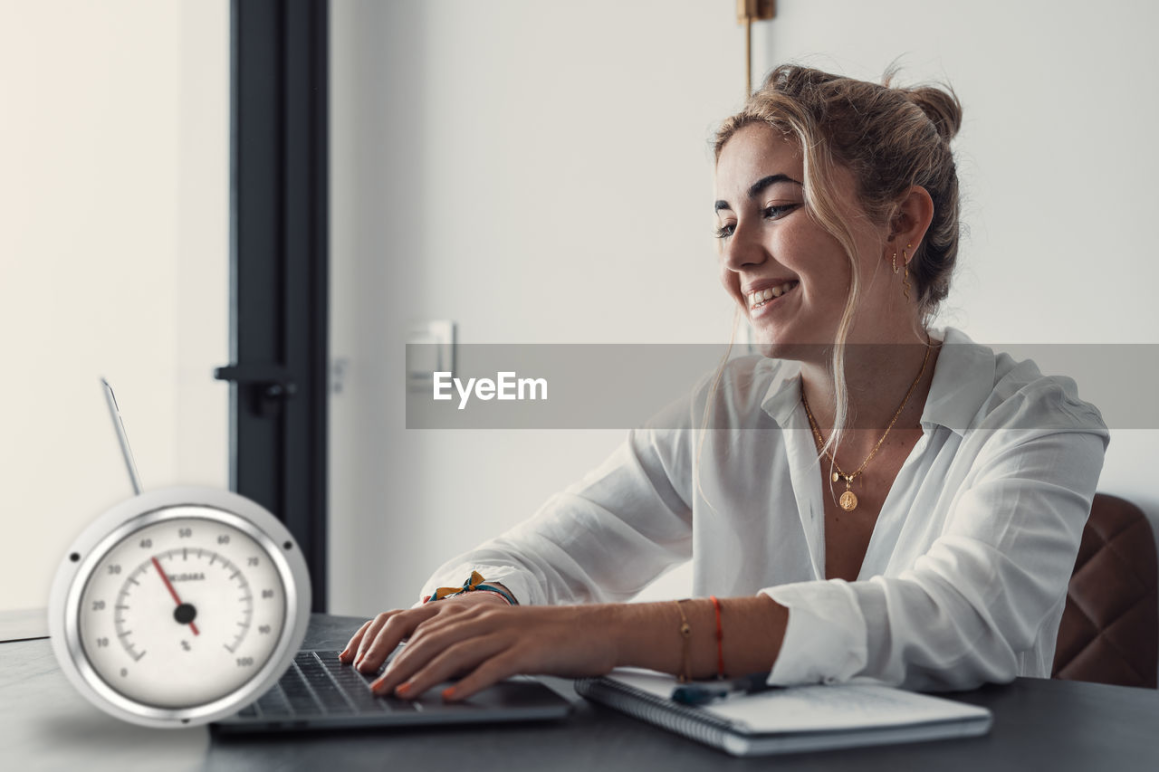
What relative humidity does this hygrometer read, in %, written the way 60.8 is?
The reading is 40
